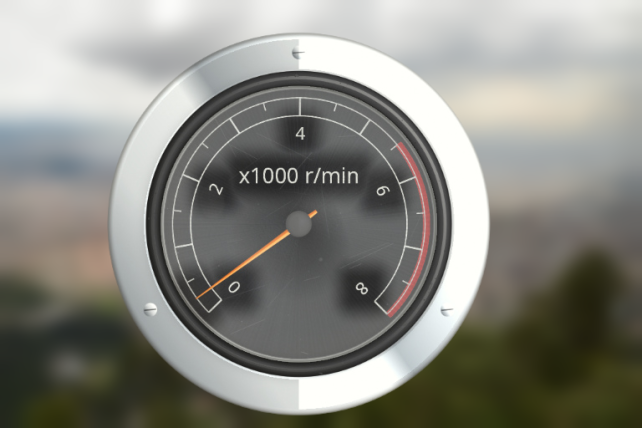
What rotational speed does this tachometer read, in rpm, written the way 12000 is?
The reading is 250
